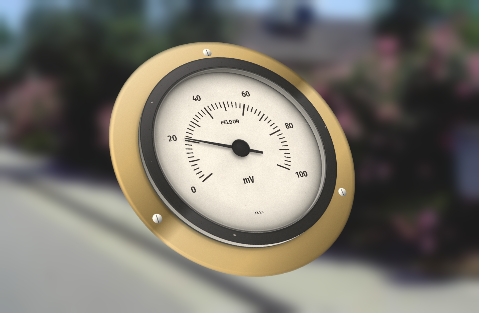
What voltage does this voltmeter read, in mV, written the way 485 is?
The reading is 20
